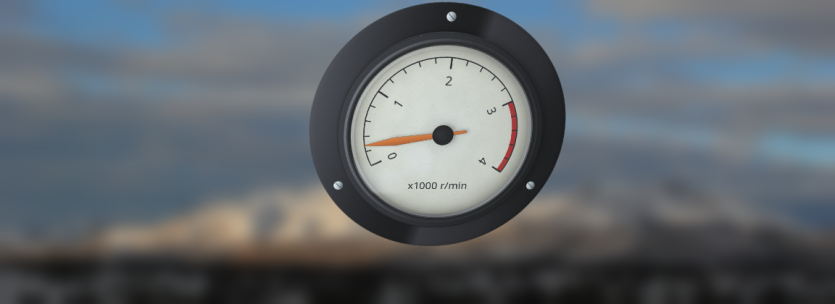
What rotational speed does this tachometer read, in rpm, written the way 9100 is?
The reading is 300
